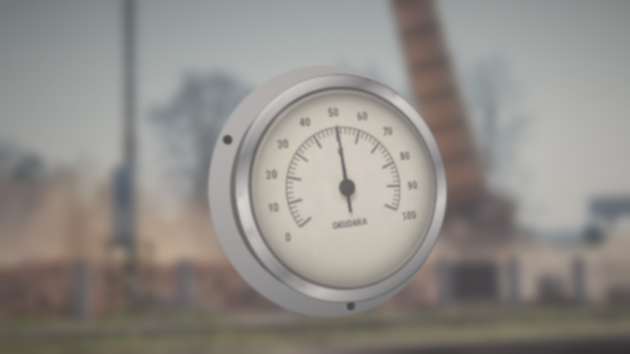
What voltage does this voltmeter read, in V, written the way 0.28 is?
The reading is 50
